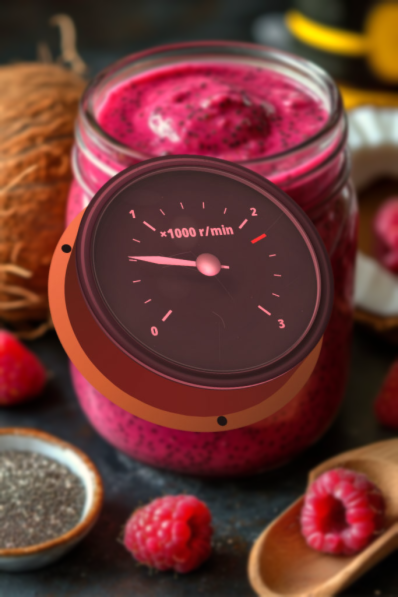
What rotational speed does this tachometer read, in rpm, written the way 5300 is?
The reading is 600
